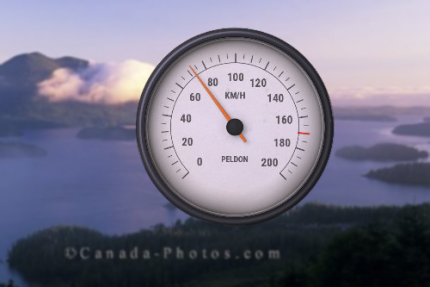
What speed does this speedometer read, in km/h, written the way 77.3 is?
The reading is 72.5
